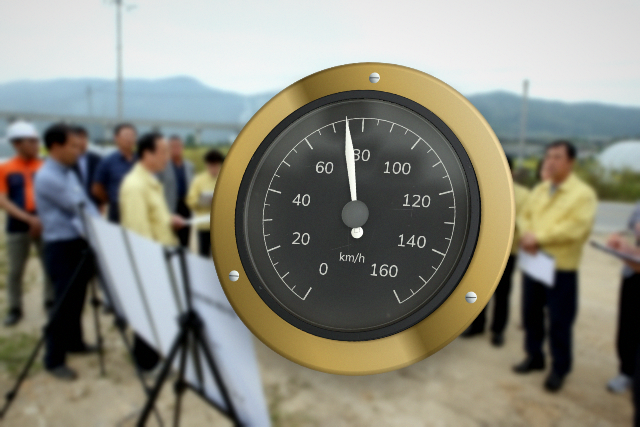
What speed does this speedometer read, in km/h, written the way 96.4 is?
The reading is 75
